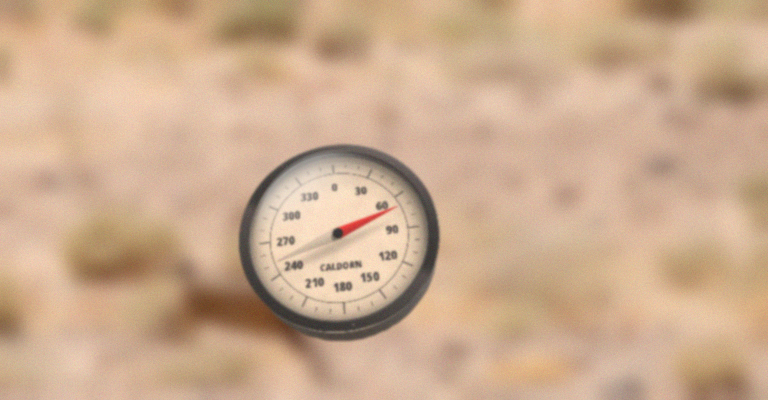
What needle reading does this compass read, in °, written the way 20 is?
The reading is 70
